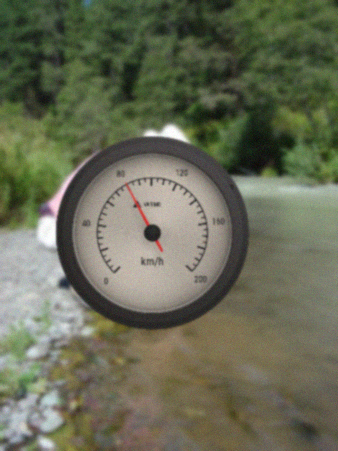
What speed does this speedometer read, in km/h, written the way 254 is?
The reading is 80
